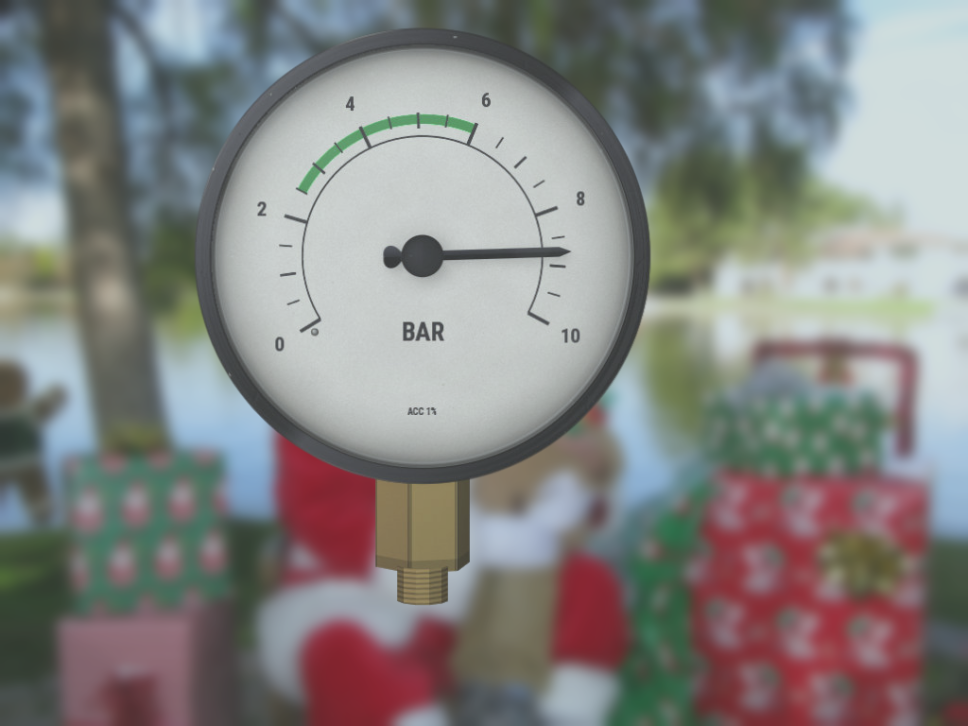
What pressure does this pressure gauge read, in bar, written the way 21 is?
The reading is 8.75
